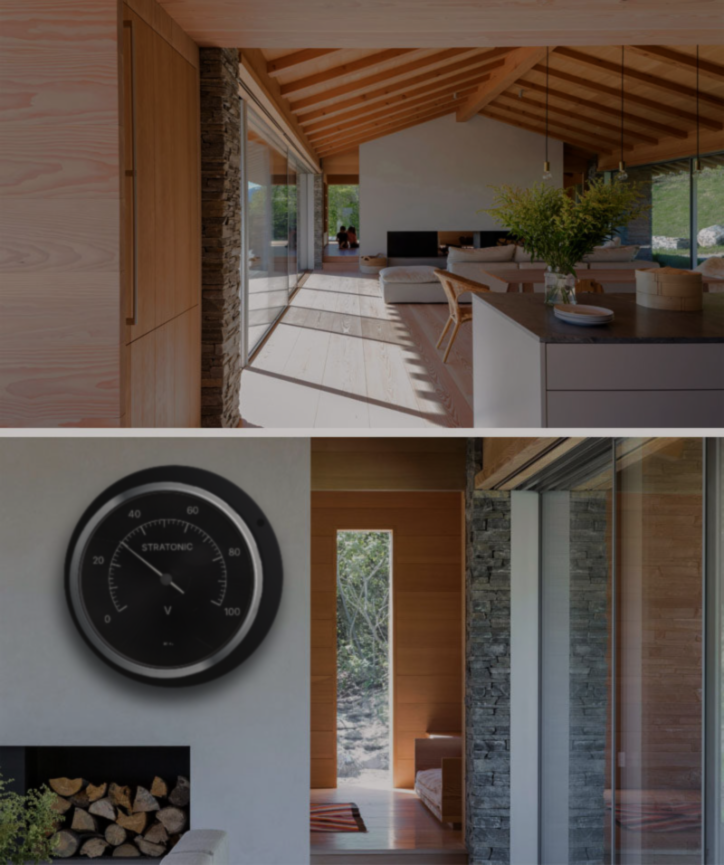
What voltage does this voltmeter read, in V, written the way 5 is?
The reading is 30
